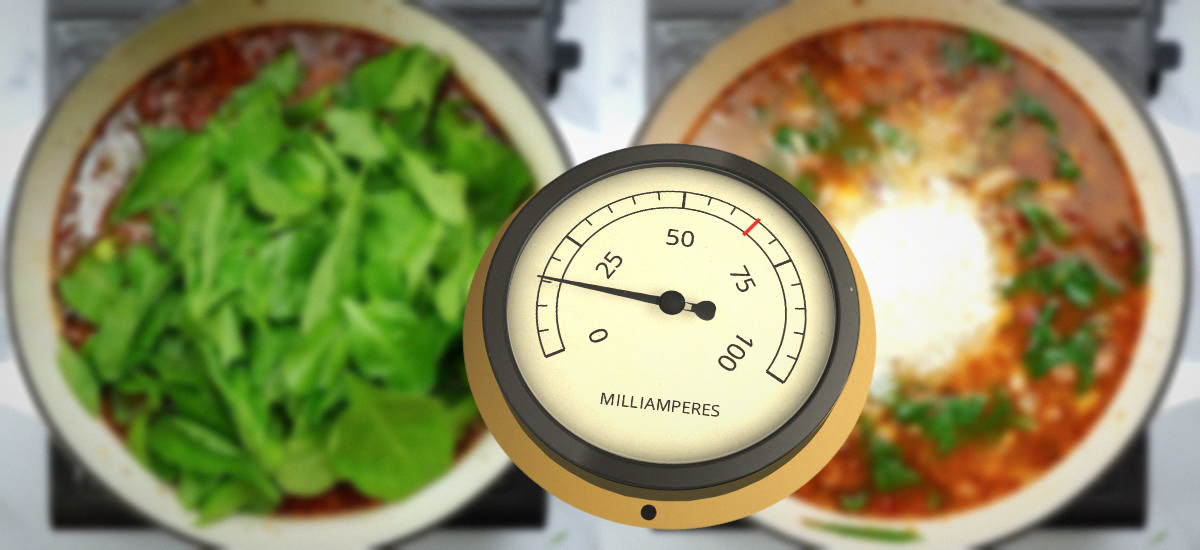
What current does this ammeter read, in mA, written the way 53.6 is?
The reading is 15
